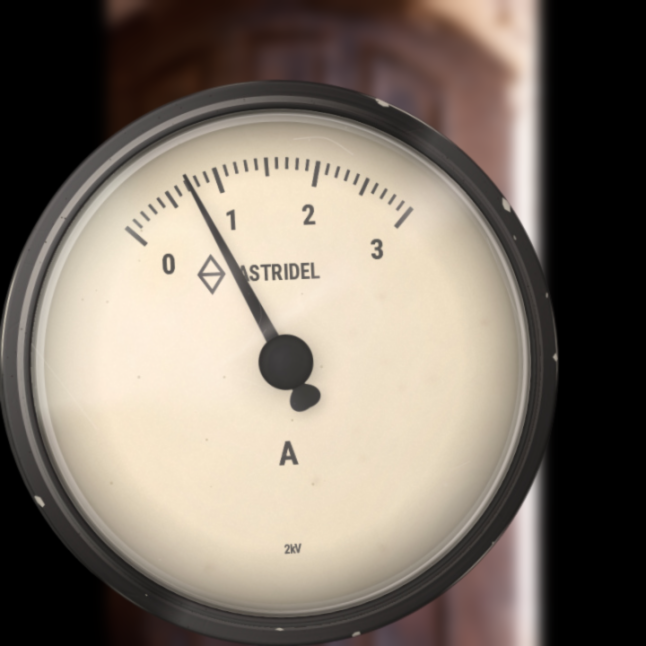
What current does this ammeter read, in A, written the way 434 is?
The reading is 0.7
